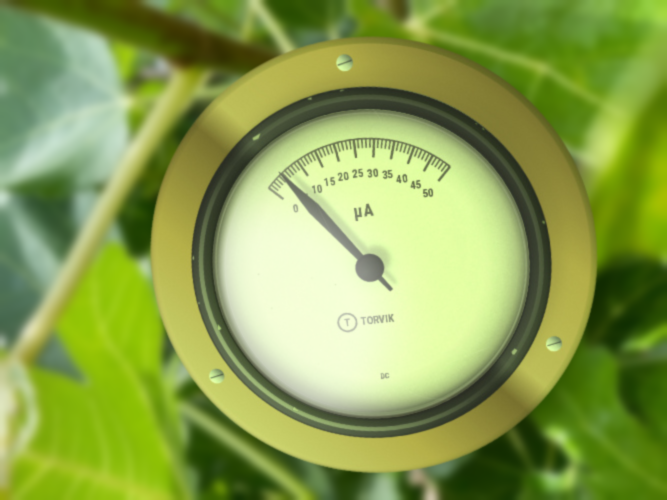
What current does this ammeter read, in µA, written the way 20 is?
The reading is 5
